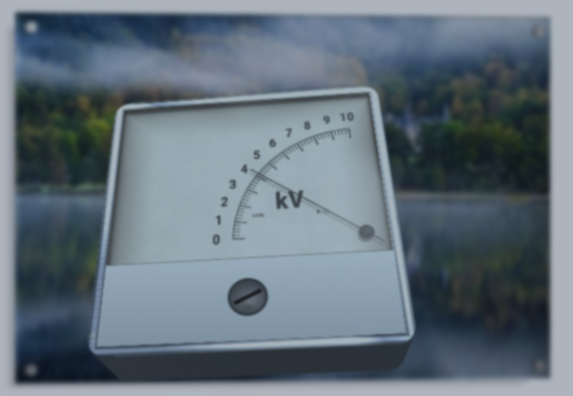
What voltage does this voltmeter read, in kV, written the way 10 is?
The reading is 4
